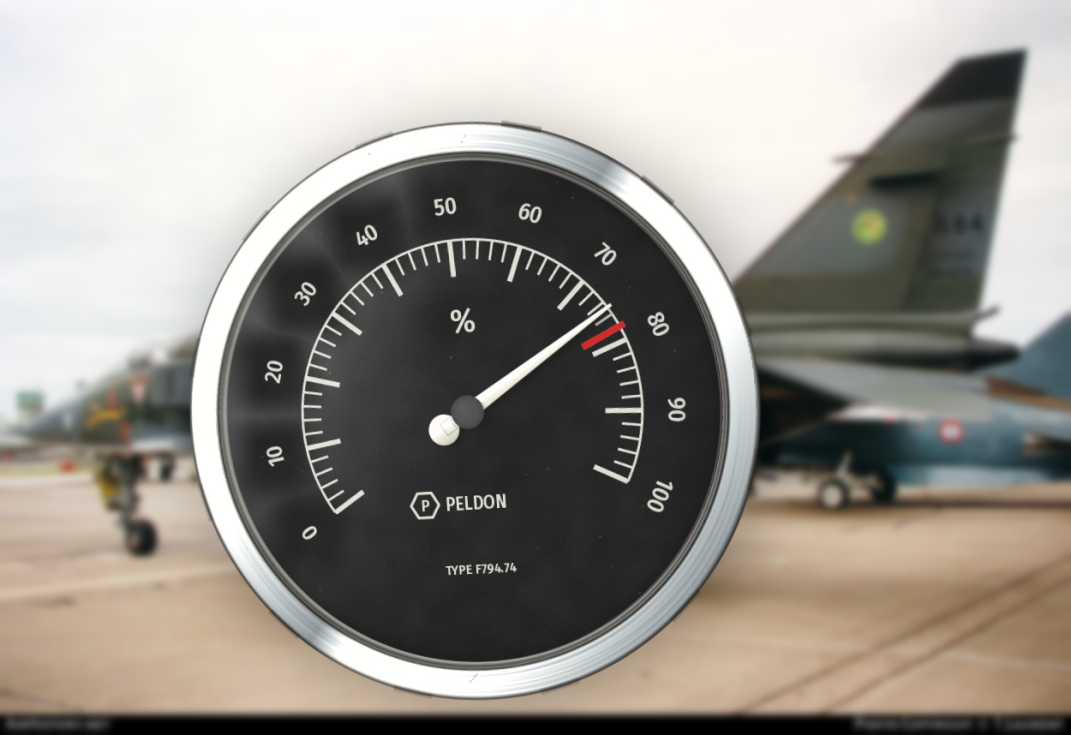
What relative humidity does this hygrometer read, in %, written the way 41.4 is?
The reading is 75
